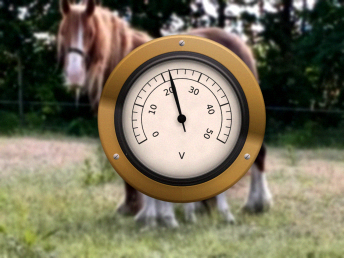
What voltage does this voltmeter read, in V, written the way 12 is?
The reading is 22
